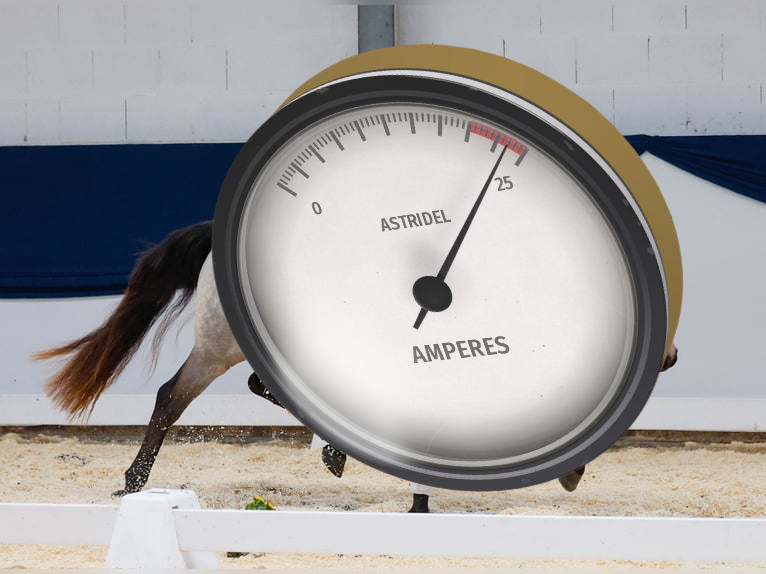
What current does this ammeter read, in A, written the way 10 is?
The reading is 23.5
